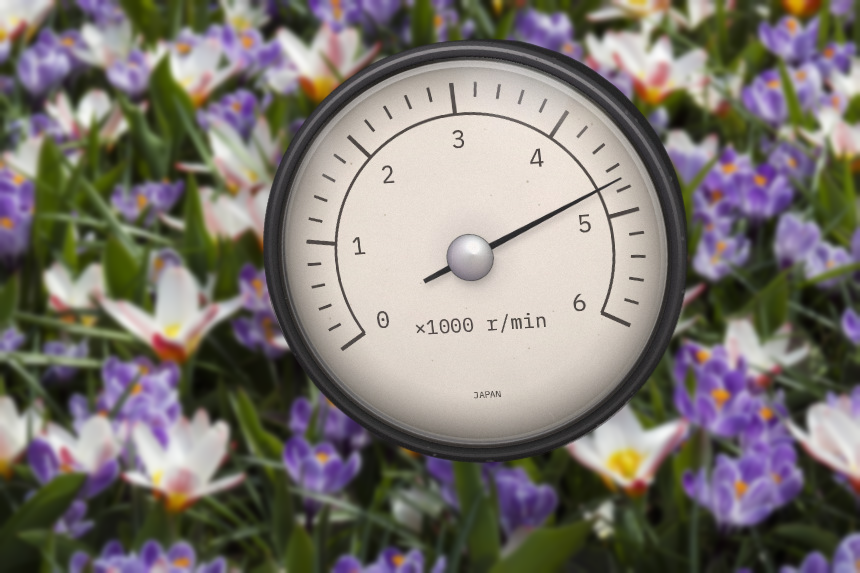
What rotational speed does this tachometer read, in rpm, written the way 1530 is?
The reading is 4700
